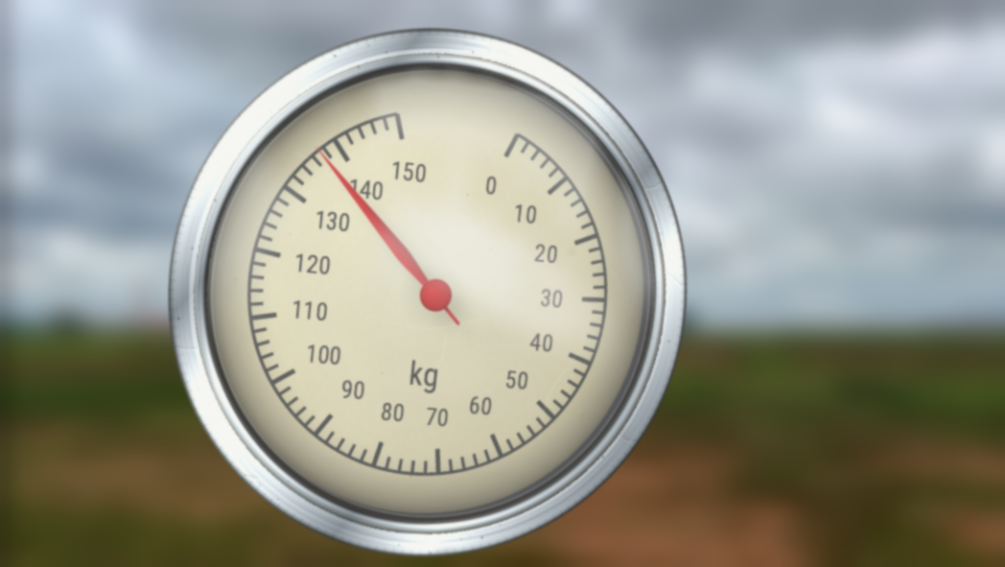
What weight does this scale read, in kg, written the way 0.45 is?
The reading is 137
